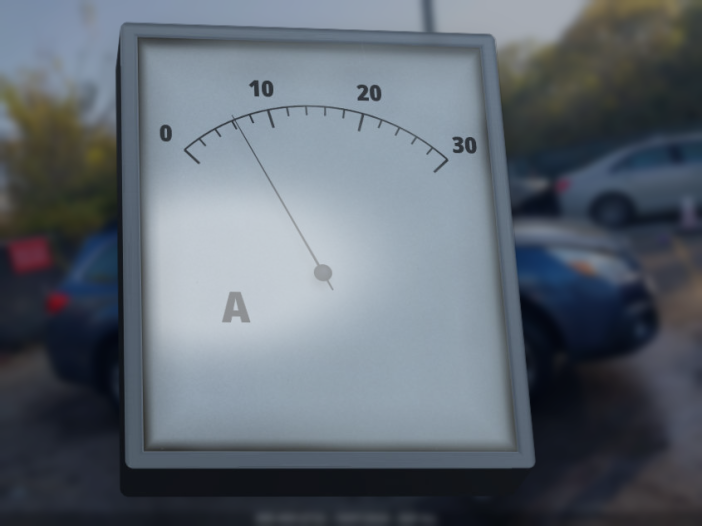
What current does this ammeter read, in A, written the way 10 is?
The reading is 6
